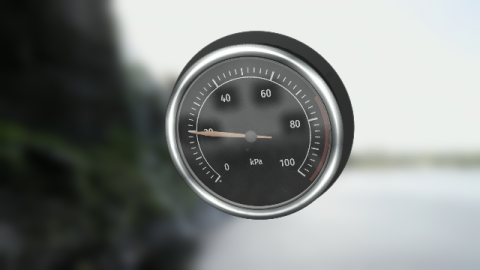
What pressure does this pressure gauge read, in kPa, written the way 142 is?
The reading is 20
